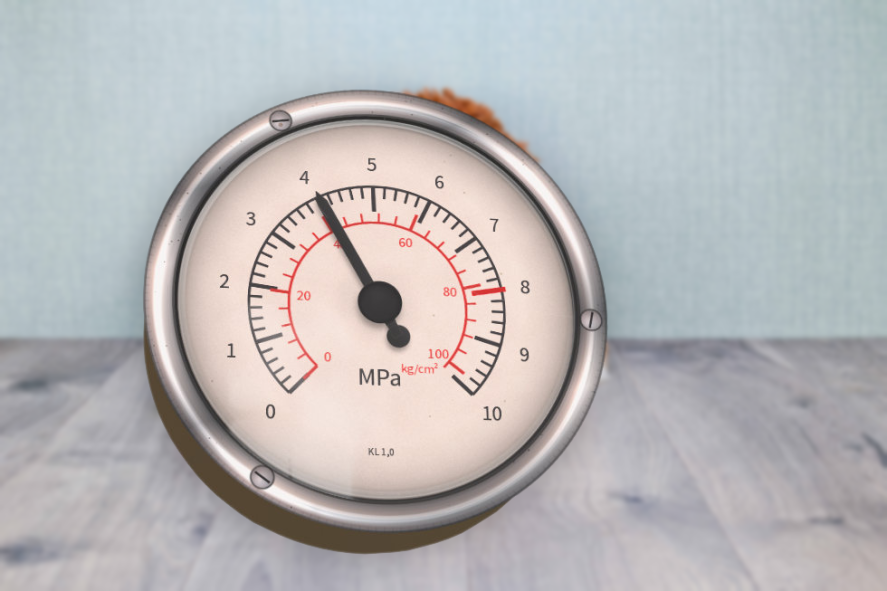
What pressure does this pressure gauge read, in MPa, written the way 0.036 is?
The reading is 4
